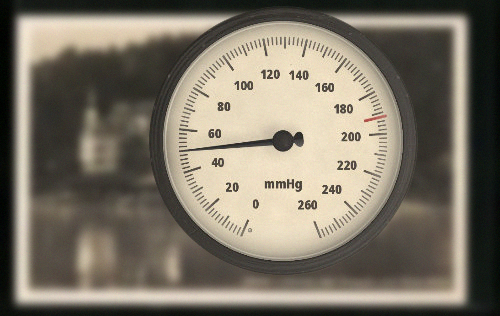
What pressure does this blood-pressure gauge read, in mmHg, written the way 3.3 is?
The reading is 50
